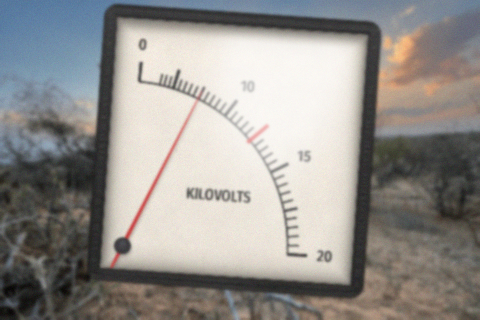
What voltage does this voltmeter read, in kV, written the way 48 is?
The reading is 7.5
